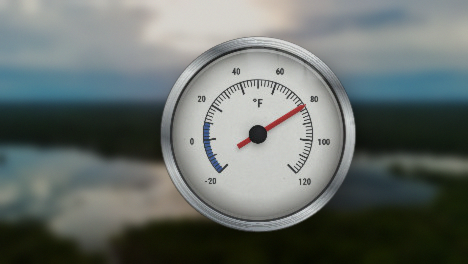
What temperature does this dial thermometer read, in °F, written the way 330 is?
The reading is 80
